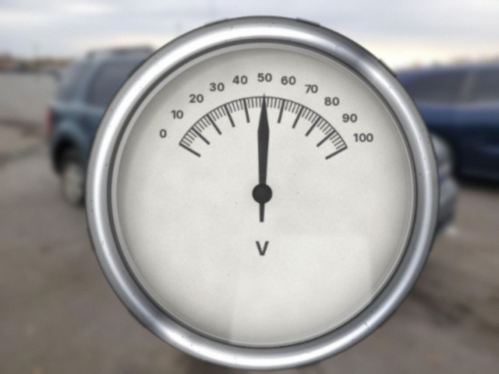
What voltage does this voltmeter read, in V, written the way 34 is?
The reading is 50
